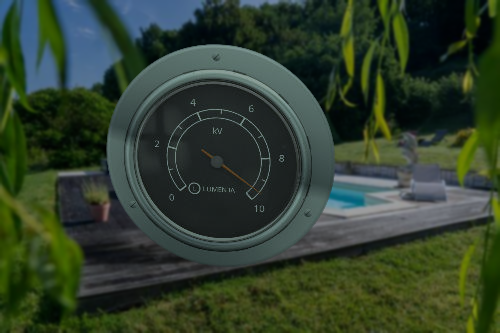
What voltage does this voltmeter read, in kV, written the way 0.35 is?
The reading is 9.5
